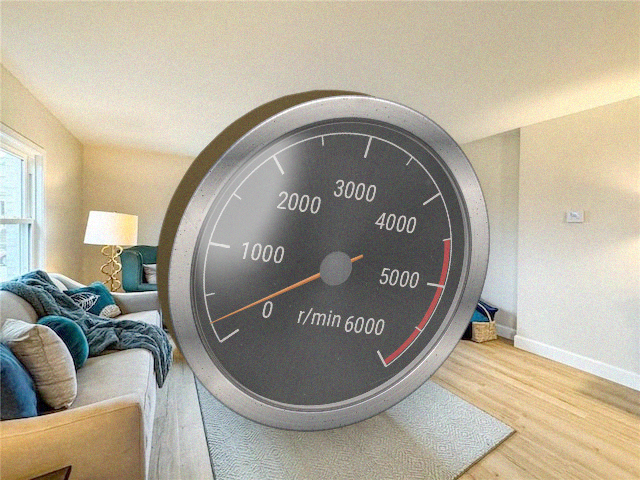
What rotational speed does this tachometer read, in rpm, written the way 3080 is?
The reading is 250
